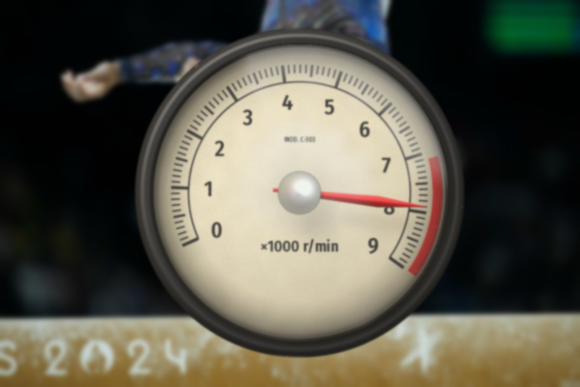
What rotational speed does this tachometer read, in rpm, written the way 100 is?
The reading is 7900
